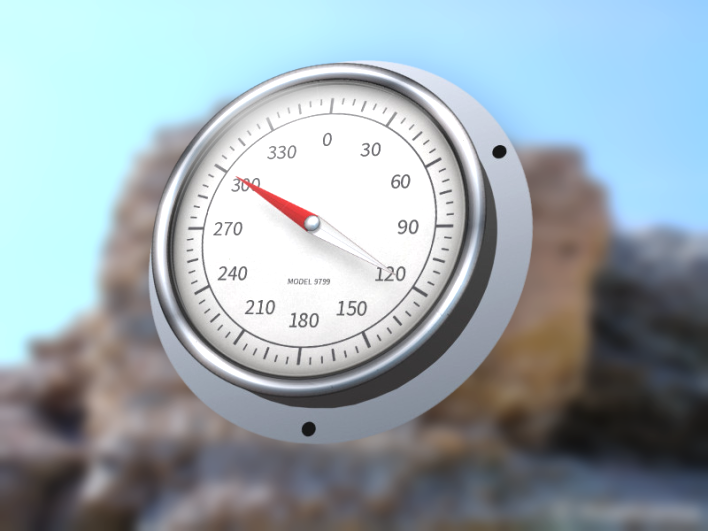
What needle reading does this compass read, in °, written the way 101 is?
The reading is 300
